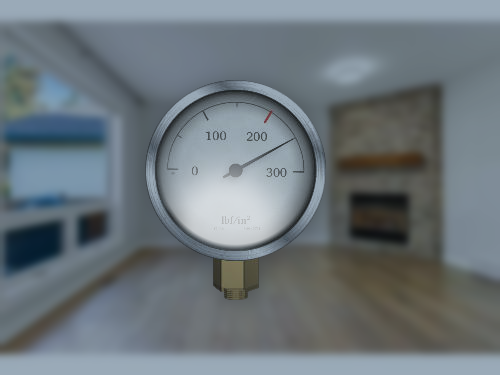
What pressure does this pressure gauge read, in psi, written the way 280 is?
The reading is 250
